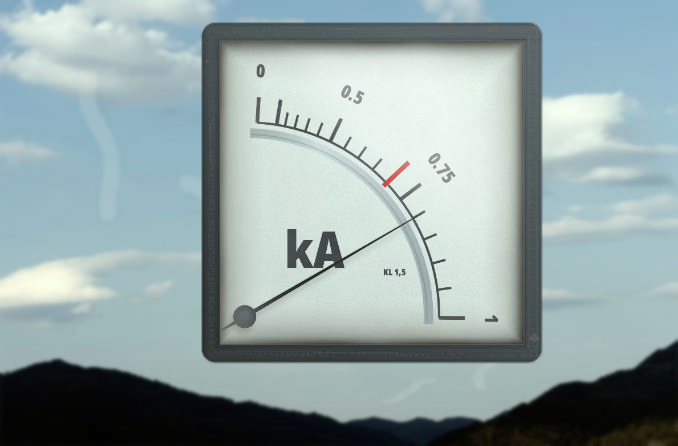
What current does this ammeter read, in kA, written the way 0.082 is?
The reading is 0.8
